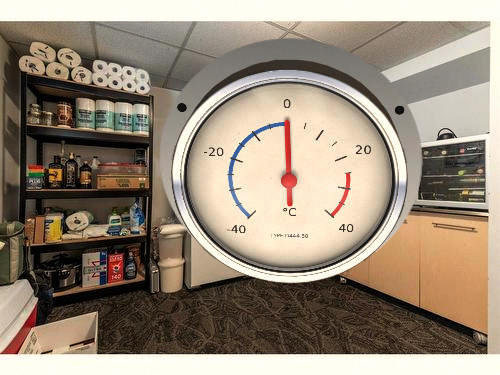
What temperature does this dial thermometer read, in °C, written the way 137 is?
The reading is 0
